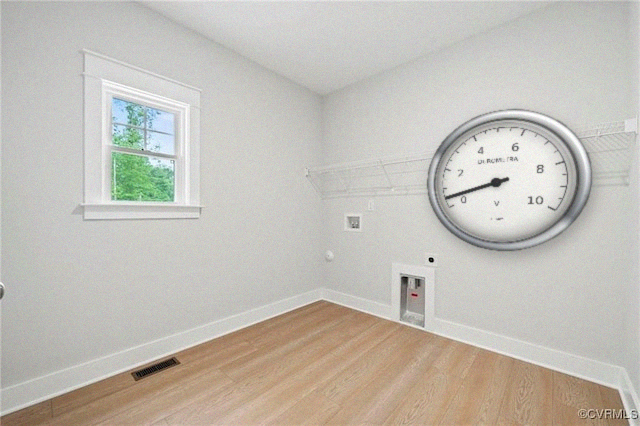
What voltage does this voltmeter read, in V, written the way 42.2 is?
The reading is 0.5
